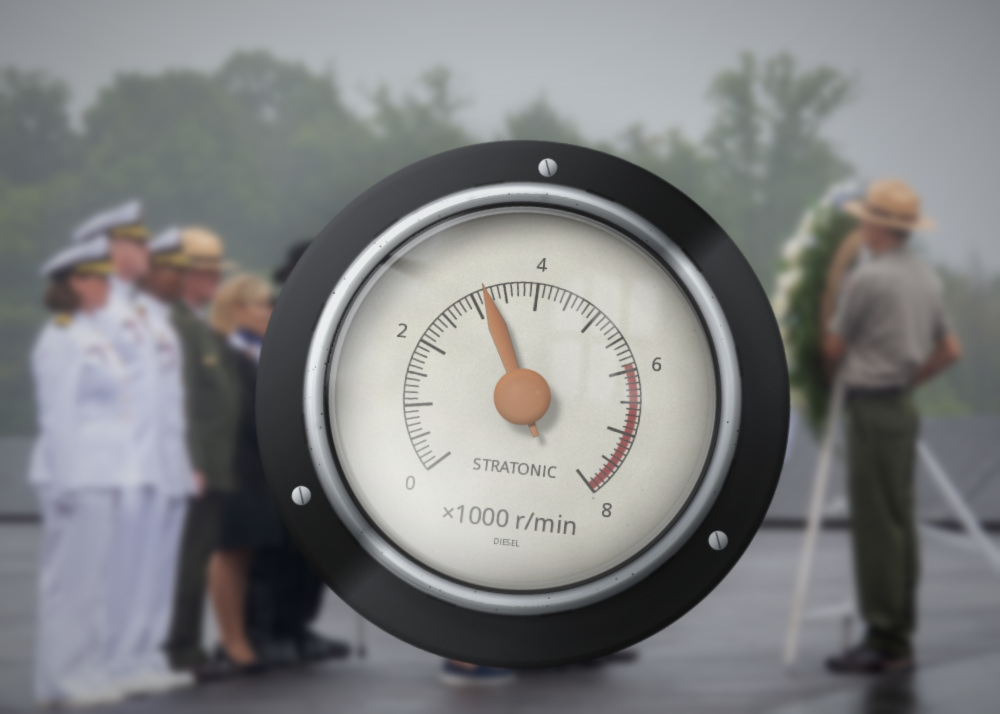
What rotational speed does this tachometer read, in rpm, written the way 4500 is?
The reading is 3200
